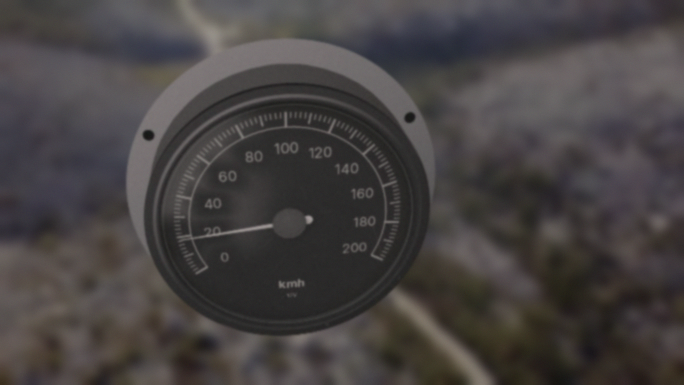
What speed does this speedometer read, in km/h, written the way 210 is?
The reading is 20
